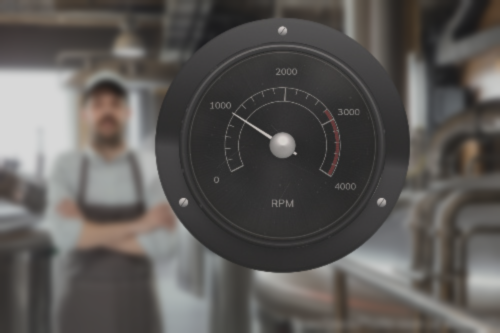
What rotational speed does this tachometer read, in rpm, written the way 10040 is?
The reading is 1000
